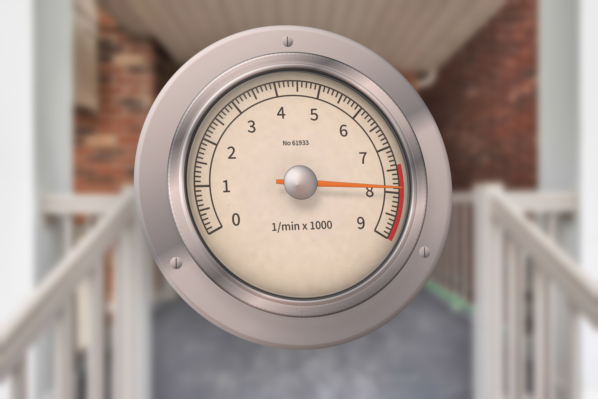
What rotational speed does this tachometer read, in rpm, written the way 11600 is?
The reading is 7900
